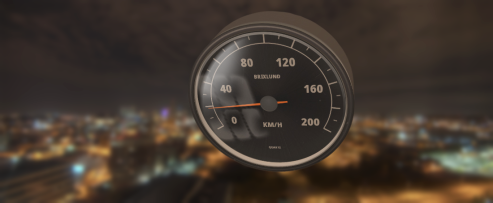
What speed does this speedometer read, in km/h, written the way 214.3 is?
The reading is 20
